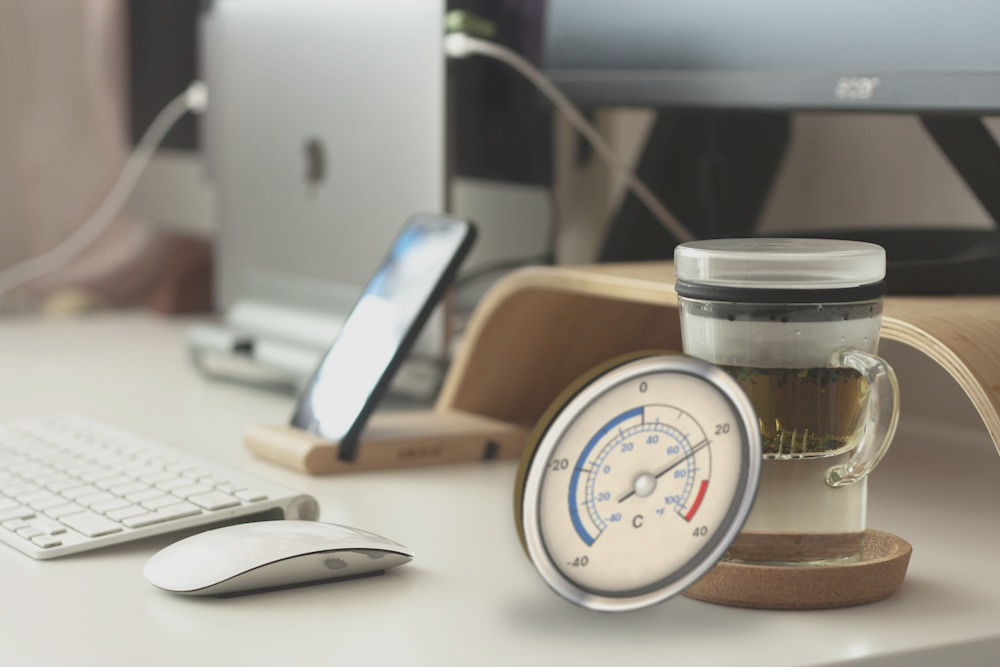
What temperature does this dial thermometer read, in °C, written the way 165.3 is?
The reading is 20
